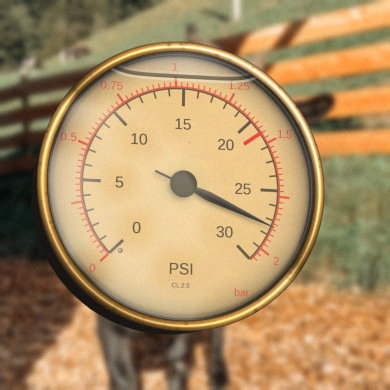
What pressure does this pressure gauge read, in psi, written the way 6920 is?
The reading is 27.5
